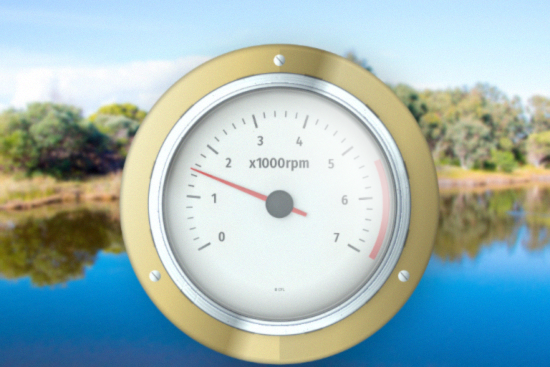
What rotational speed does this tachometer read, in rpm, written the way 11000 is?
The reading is 1500
